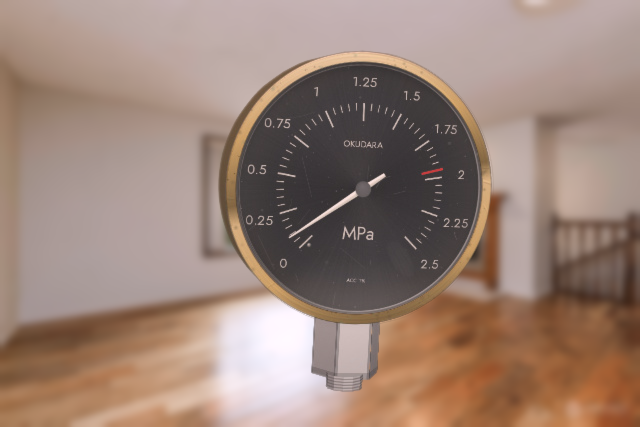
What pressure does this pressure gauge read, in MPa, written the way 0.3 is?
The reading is 0.1
